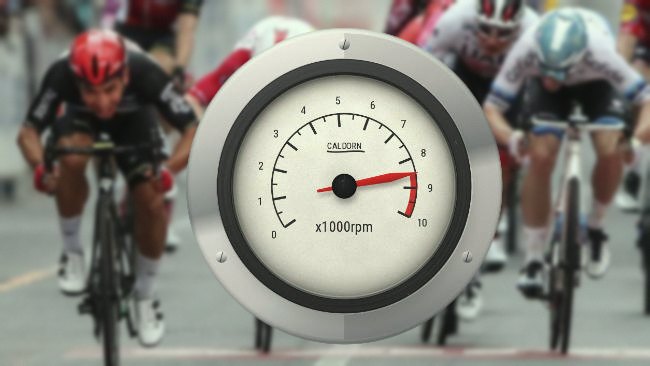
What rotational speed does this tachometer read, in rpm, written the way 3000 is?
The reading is 8500
